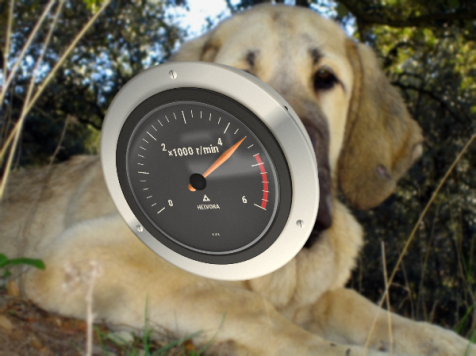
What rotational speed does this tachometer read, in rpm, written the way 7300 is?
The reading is 4400
